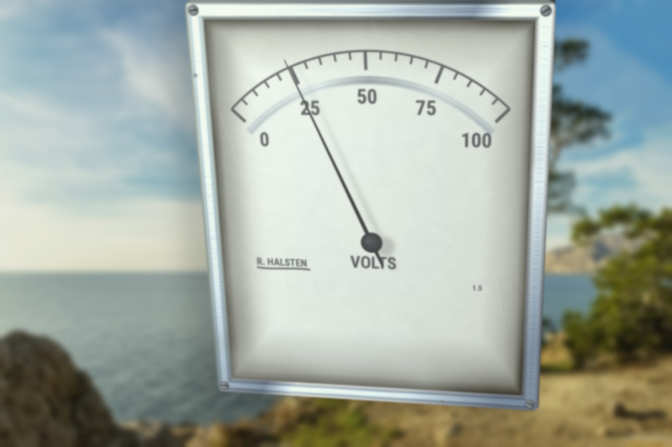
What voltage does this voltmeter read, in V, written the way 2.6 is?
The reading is 25
